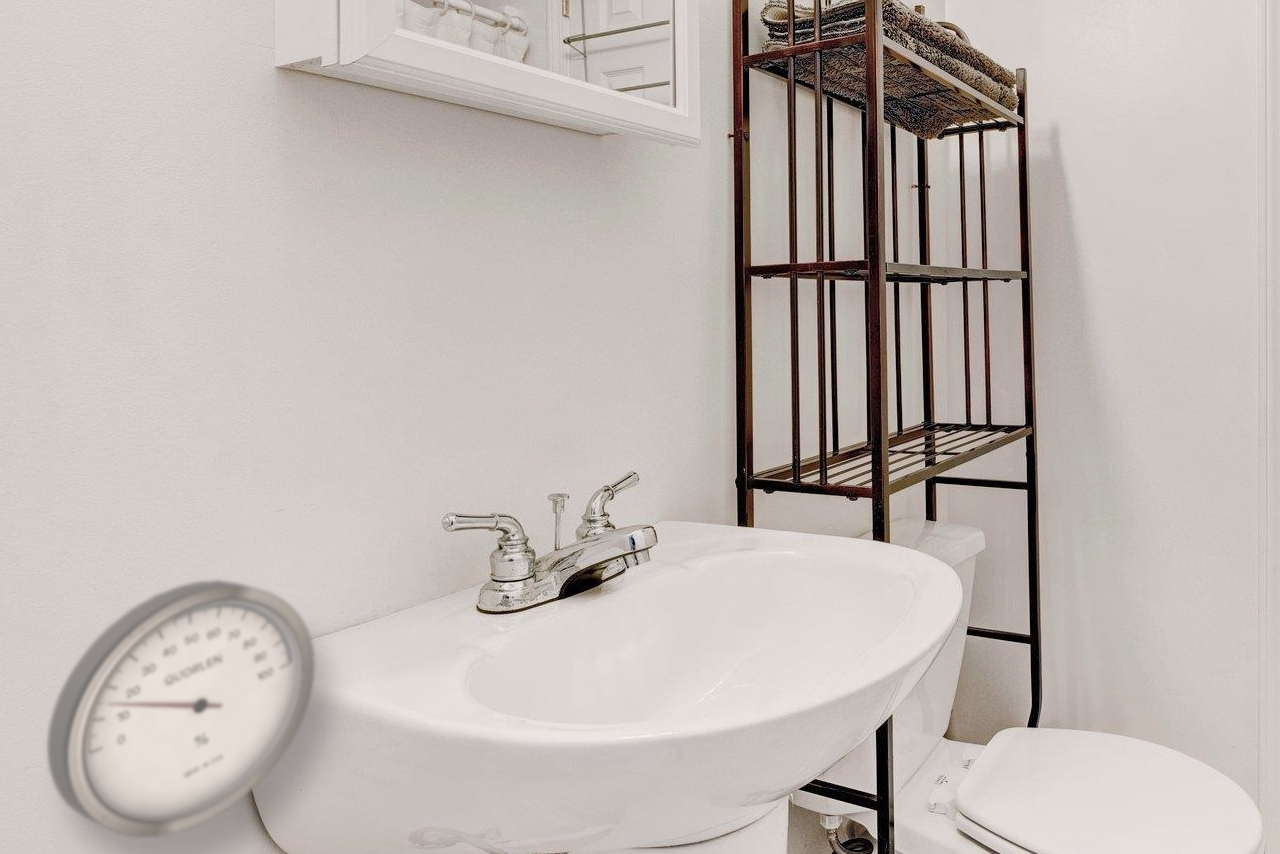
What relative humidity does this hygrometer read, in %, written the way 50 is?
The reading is 15
